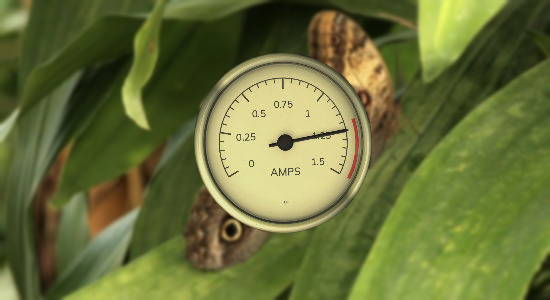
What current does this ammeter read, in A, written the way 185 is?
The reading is 1.25
